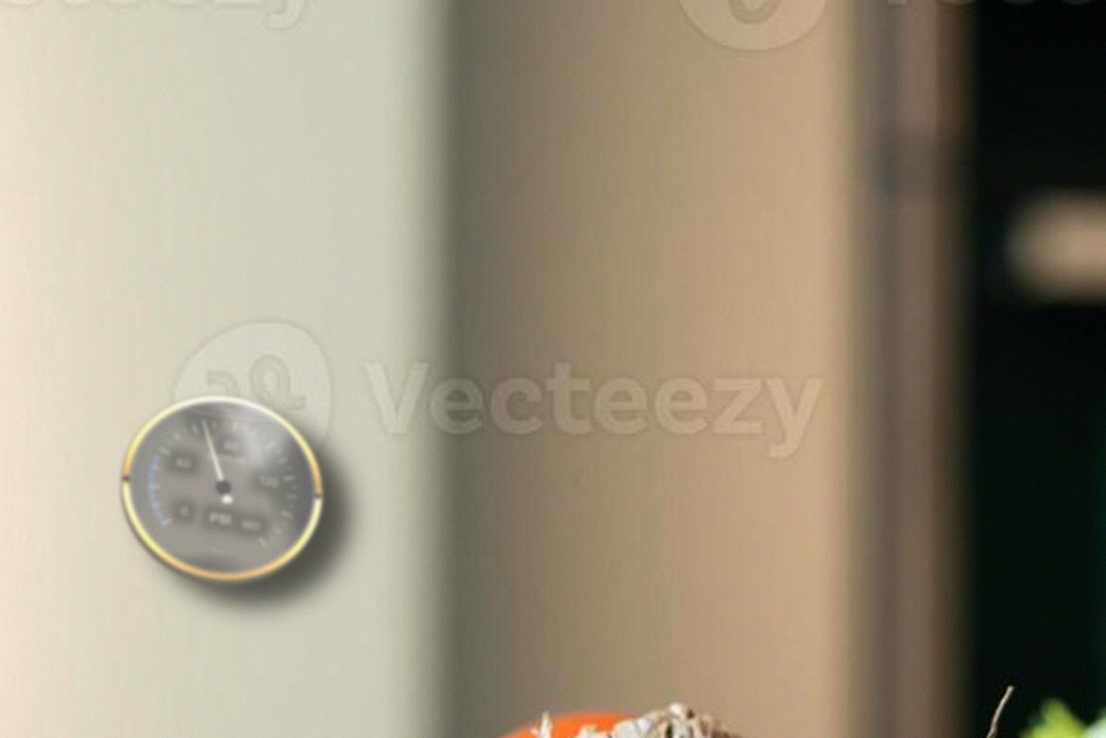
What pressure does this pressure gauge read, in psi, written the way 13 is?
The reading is 65
